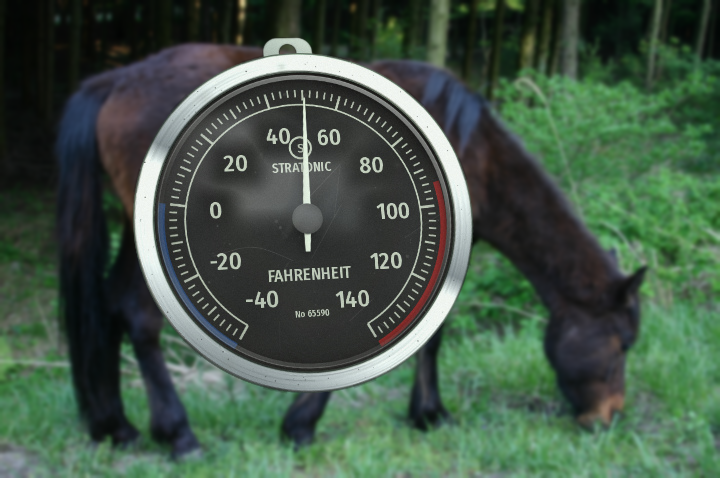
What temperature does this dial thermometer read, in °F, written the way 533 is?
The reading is 50
